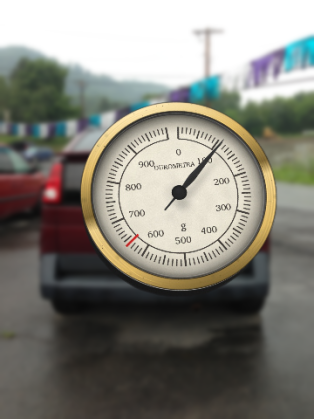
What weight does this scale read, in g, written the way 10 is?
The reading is 110
